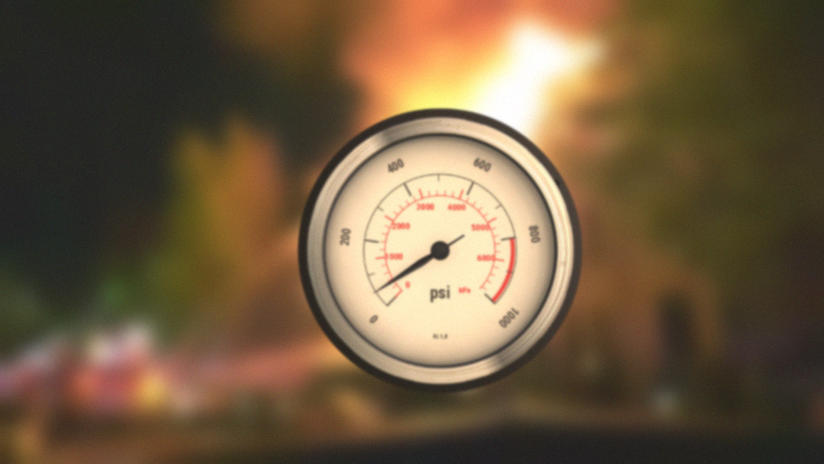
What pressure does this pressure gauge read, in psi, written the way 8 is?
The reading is 50
